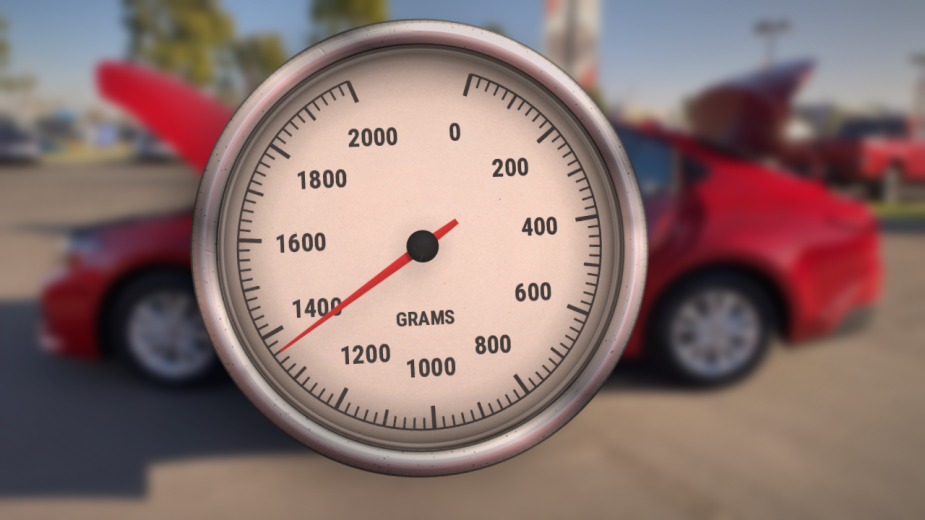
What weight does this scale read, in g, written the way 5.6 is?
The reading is 1360
